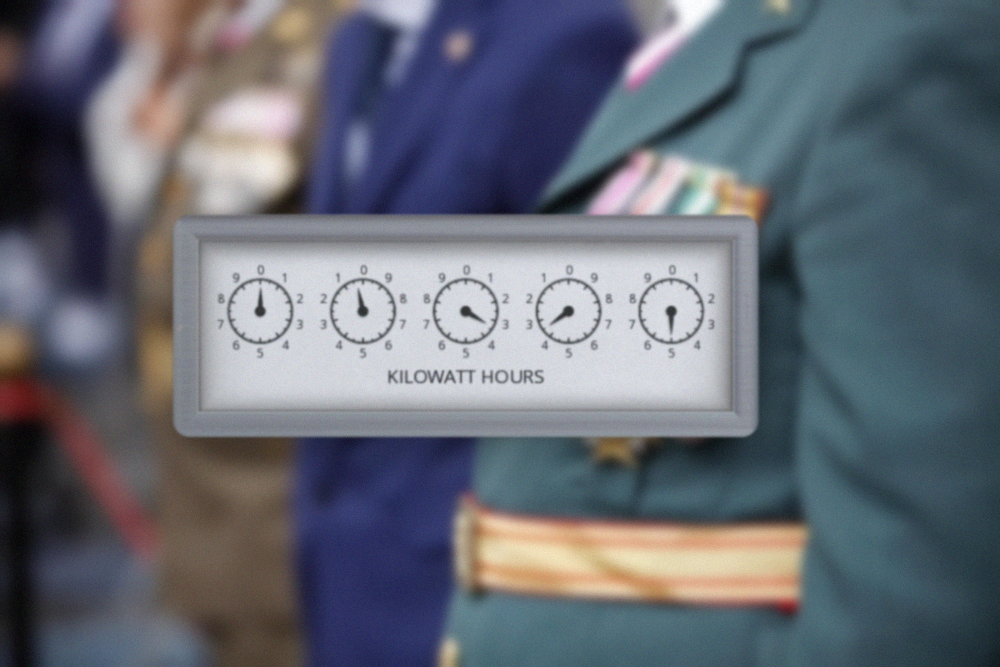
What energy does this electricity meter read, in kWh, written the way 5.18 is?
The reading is 335
